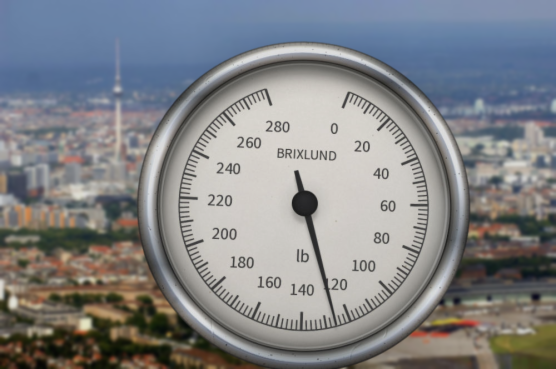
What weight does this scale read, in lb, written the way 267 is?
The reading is 126
